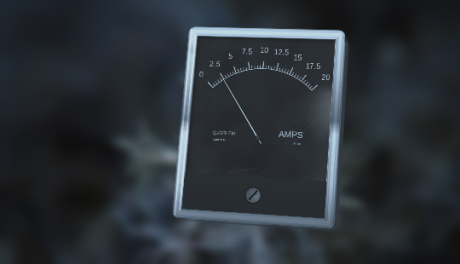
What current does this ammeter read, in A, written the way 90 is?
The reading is 2.5
